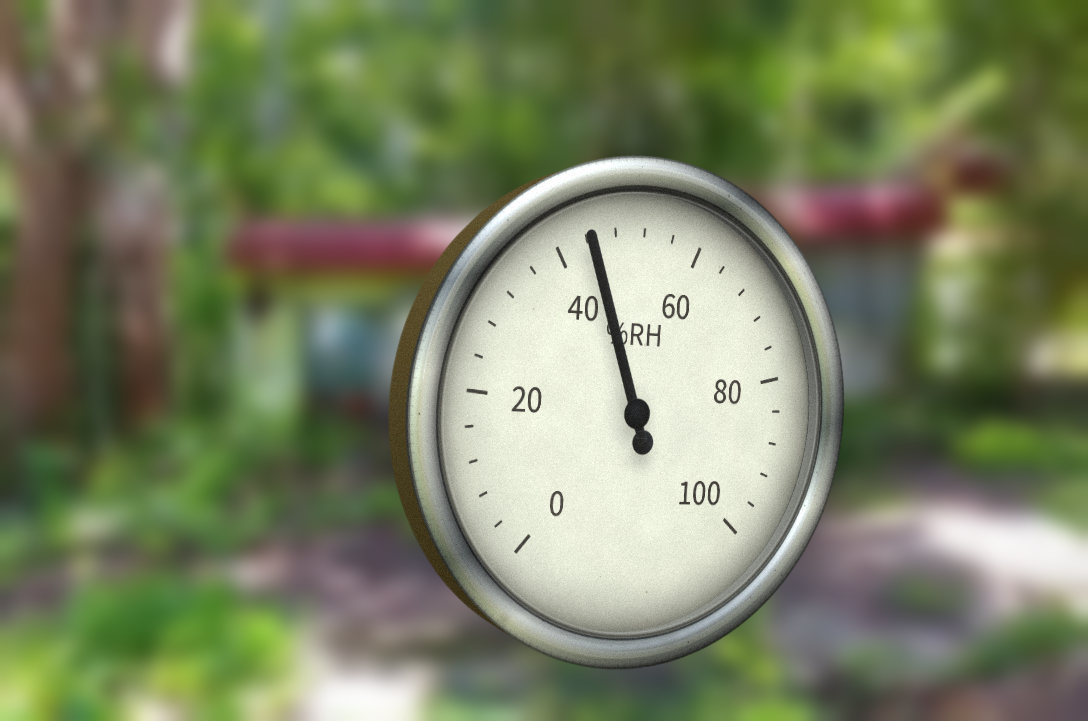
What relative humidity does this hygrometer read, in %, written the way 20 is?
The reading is 44
